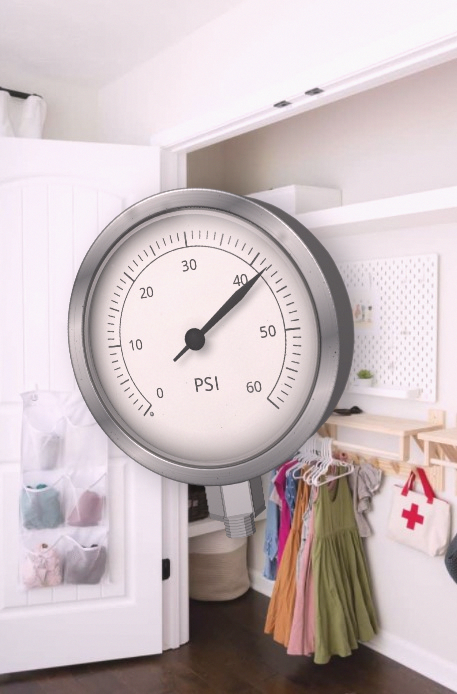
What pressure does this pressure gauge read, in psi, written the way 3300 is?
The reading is 42
